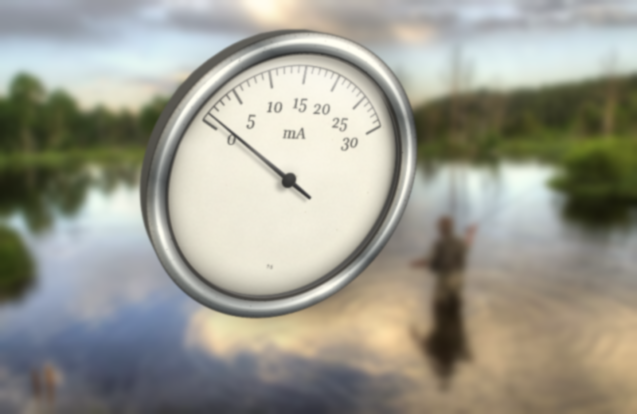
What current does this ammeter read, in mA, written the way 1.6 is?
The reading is 1
